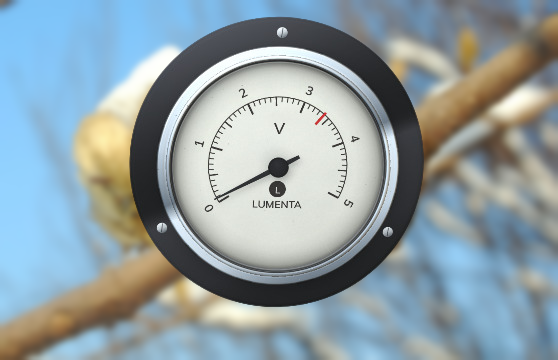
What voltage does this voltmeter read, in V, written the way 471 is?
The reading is 0.1
